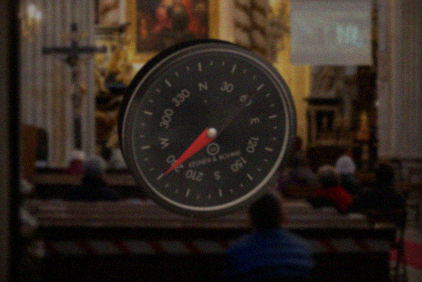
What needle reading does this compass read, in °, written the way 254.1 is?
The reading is 240
